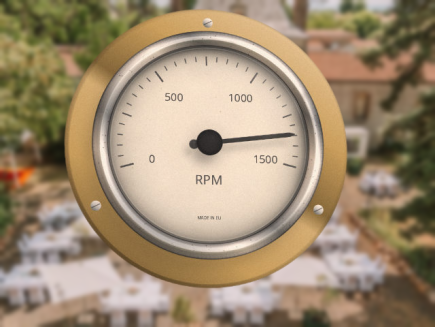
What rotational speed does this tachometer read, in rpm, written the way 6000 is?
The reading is 1350
